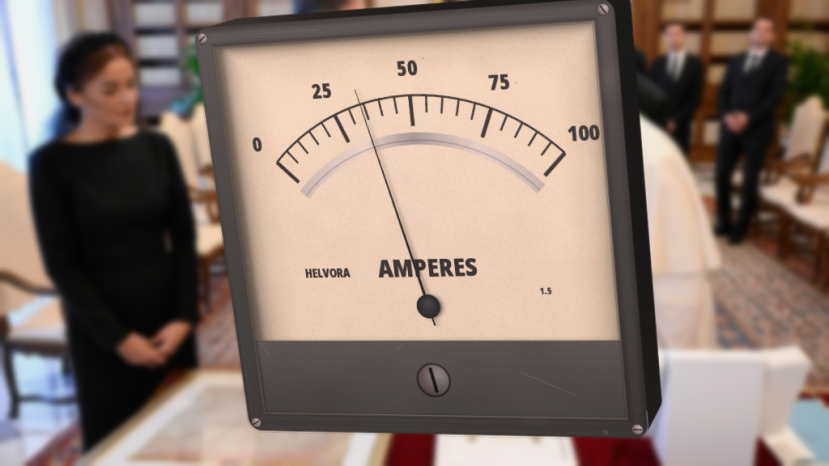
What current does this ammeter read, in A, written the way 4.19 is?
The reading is 35
